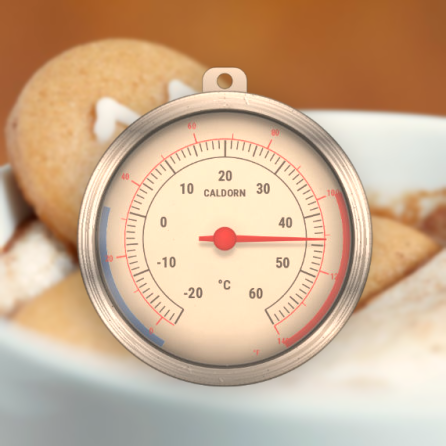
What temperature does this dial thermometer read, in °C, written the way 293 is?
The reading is 44
